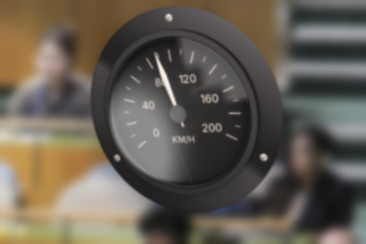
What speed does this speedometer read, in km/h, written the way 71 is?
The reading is 90
